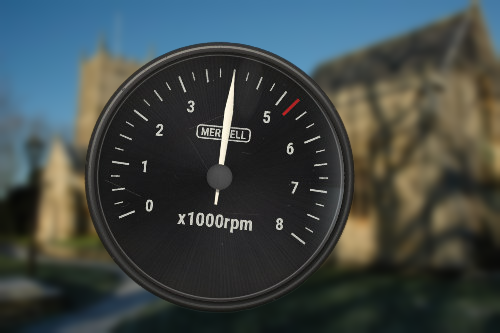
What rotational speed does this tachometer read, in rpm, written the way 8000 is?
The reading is 4000
